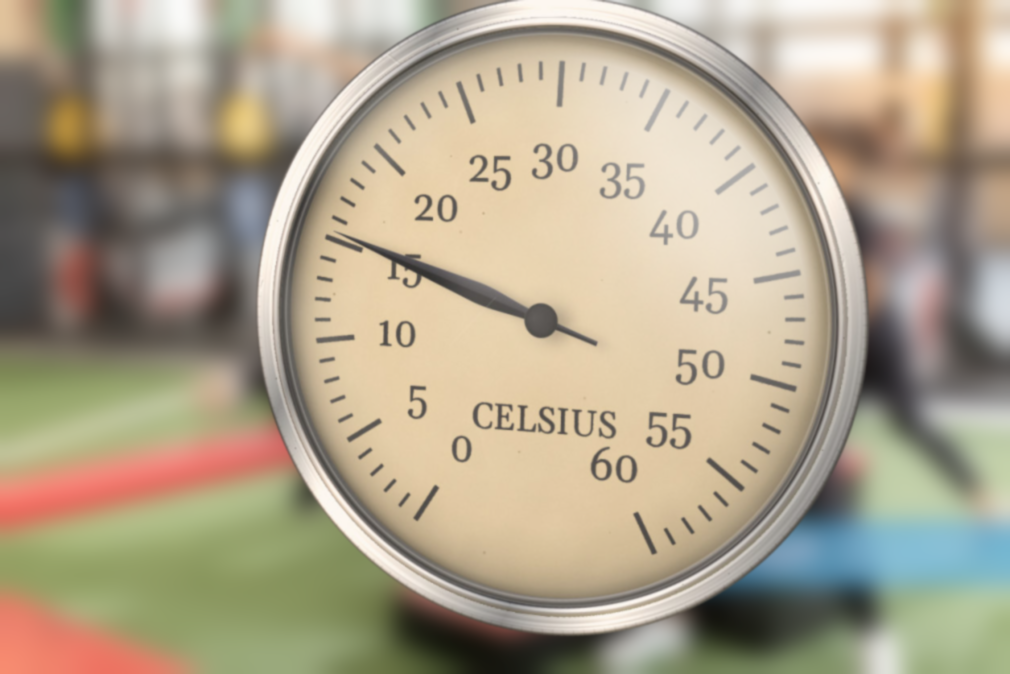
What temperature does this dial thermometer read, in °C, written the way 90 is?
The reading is 15.5
